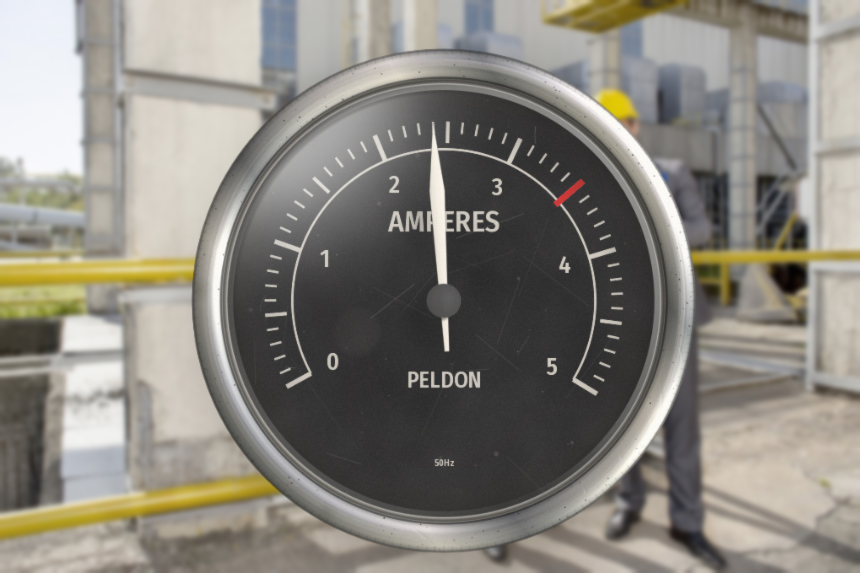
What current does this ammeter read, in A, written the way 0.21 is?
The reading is 2.4
